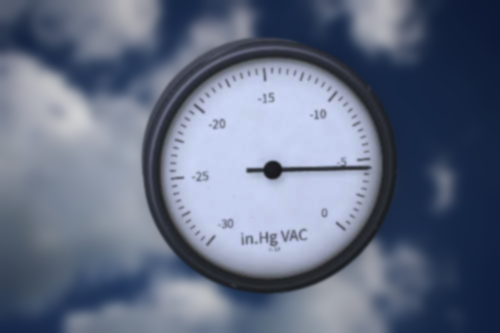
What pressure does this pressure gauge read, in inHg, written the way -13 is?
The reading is -4.5
